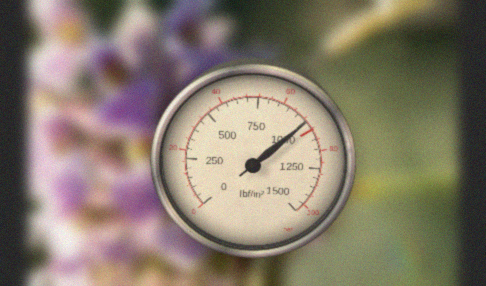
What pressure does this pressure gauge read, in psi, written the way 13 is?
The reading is 1000
